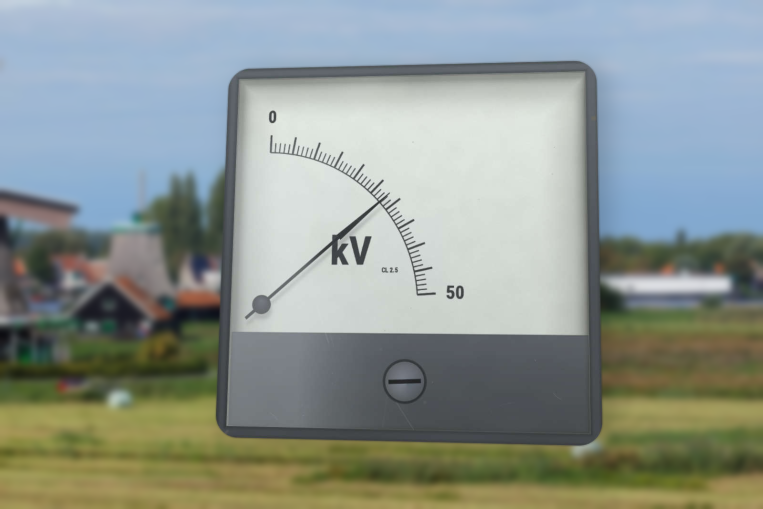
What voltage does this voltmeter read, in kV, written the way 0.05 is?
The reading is 28
